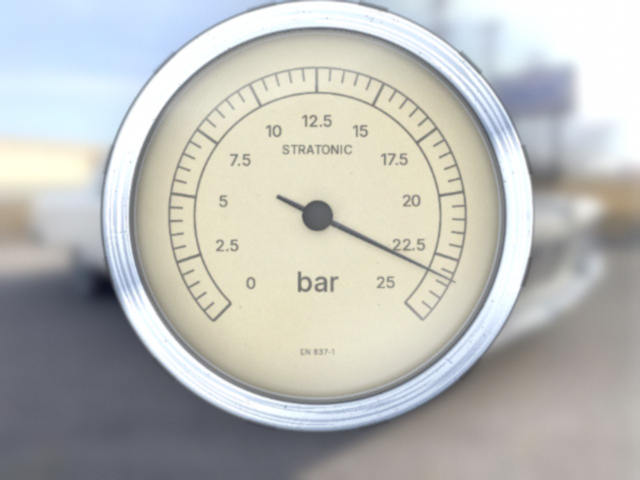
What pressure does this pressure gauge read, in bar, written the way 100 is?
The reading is 23.25
